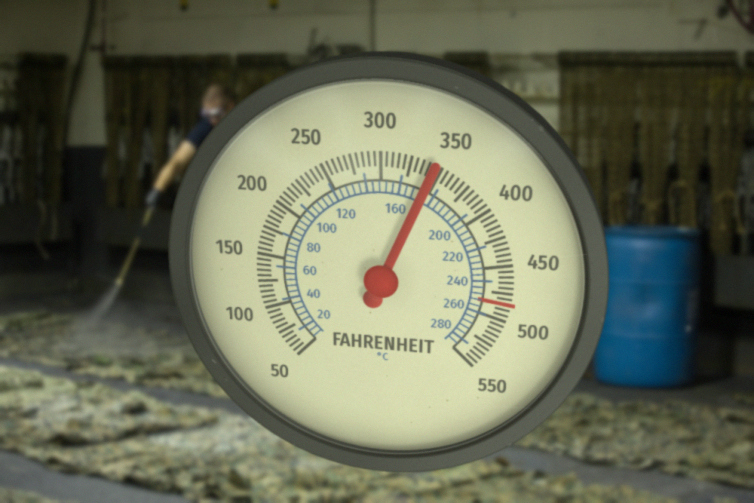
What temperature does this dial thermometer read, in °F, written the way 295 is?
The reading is 345
